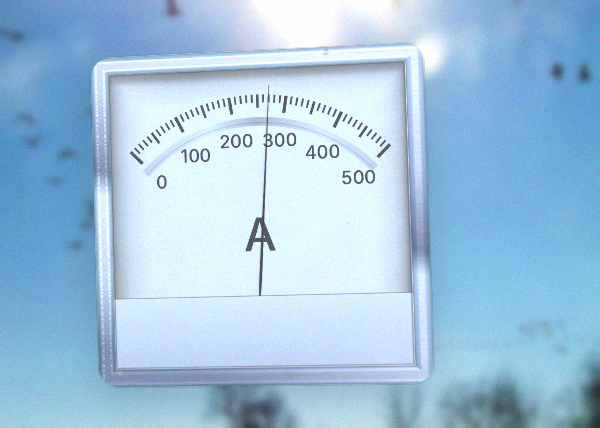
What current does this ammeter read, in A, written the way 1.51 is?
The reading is 270
